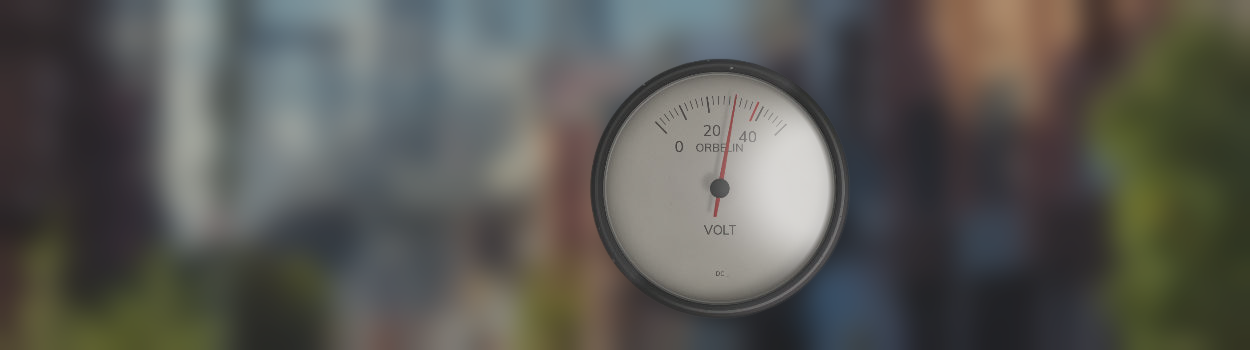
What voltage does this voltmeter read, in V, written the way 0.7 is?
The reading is 30
